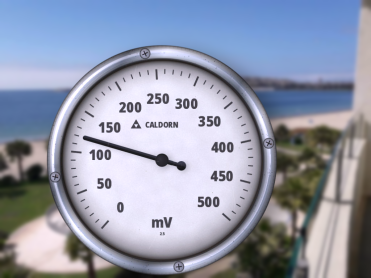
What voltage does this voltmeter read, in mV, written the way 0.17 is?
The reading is 120
